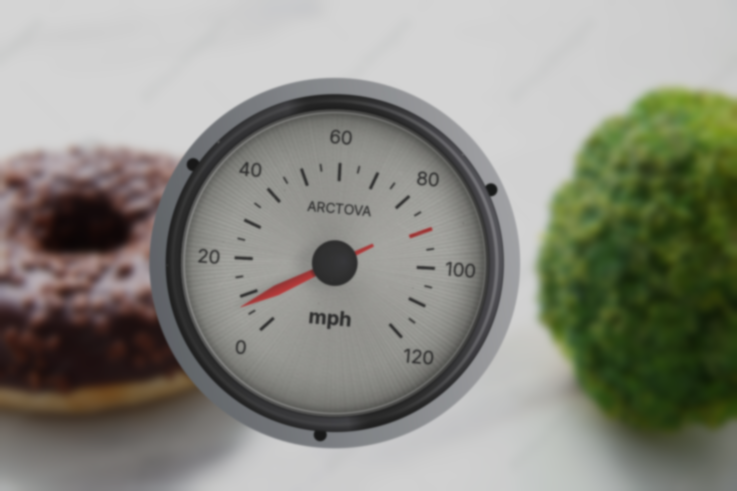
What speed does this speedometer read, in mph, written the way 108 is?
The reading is 7.5
